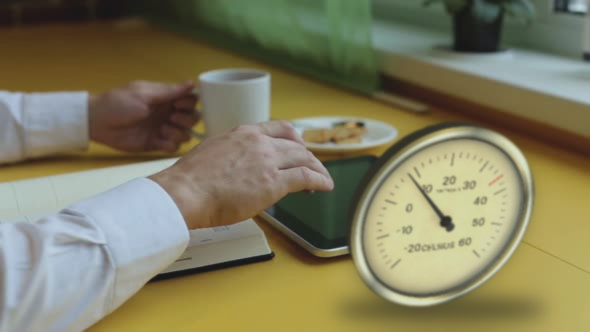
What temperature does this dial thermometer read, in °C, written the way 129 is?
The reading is 8
